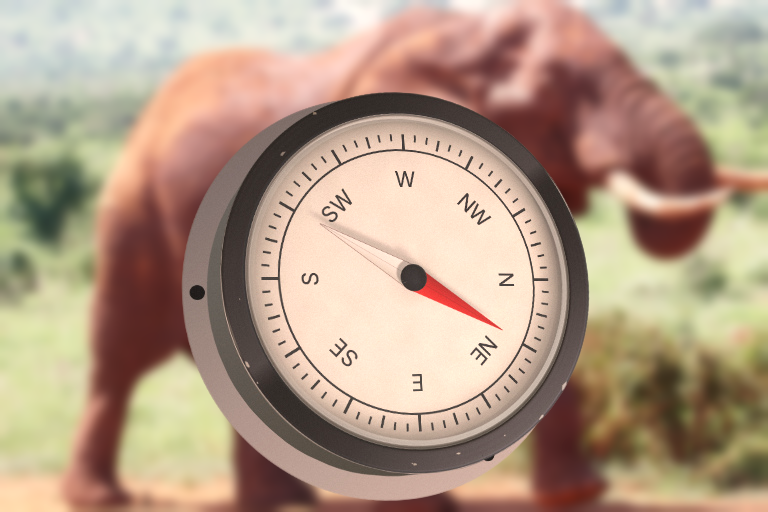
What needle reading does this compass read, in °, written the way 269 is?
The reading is 30
